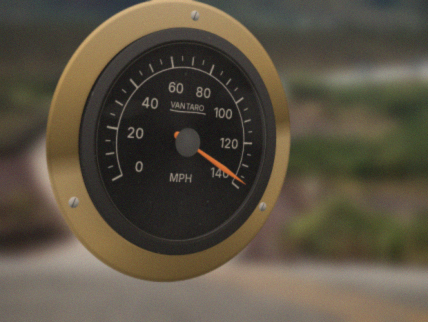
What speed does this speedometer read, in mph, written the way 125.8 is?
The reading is 137.5
